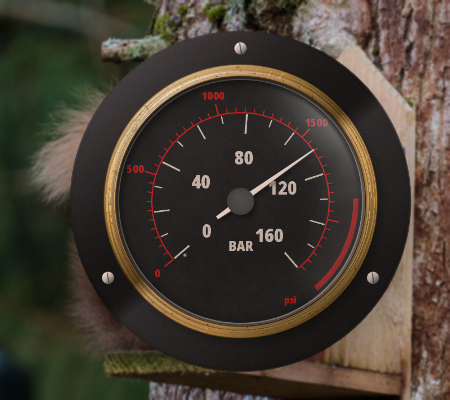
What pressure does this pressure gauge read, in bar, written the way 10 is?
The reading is 110
